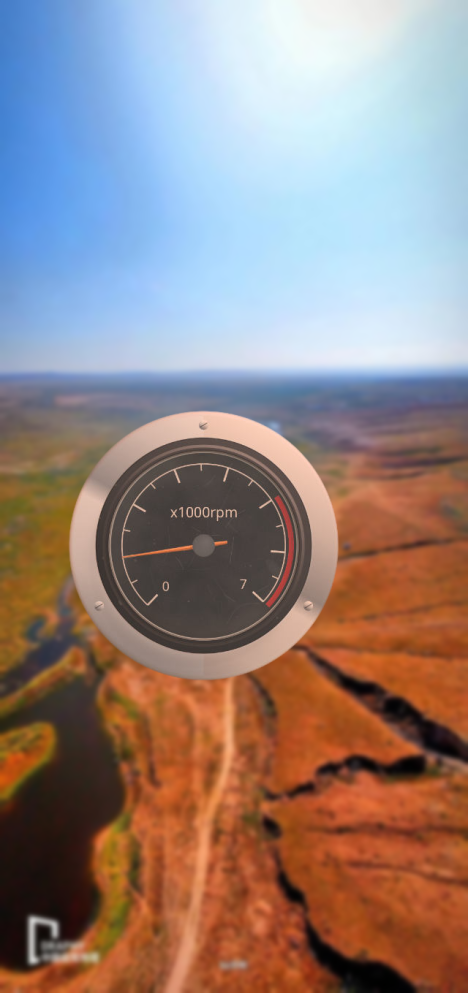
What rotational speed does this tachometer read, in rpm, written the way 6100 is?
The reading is 1000
